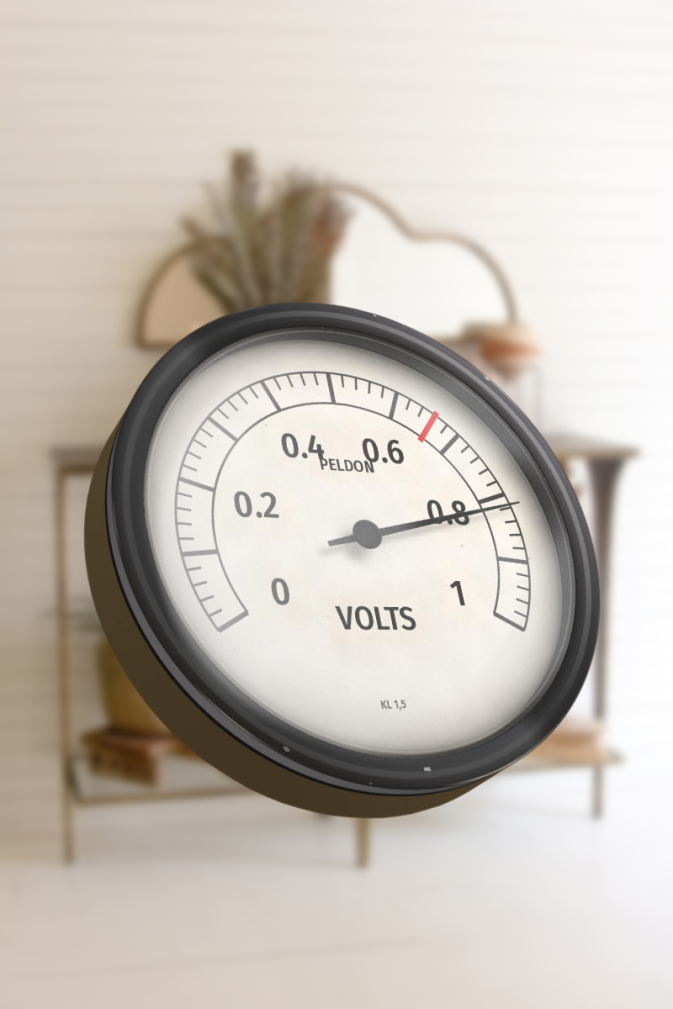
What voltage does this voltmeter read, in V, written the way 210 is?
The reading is 0.82
